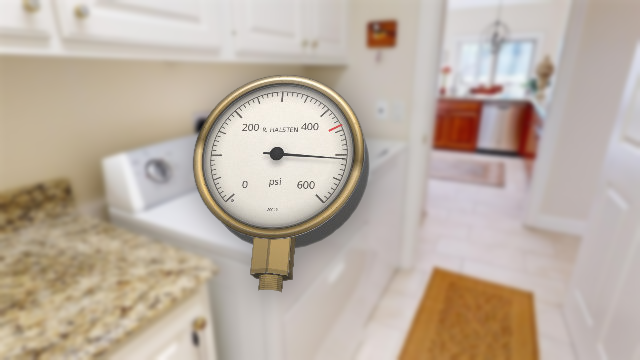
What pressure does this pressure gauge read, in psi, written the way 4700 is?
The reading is 510
